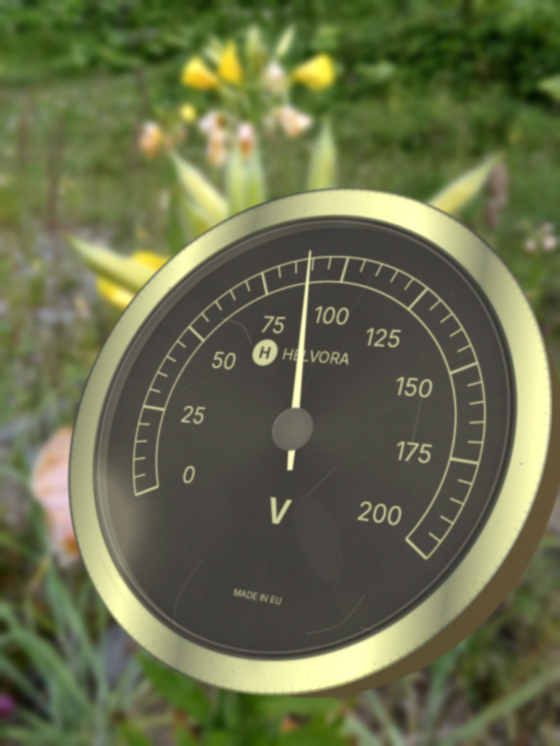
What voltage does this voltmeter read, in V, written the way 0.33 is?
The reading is 90
